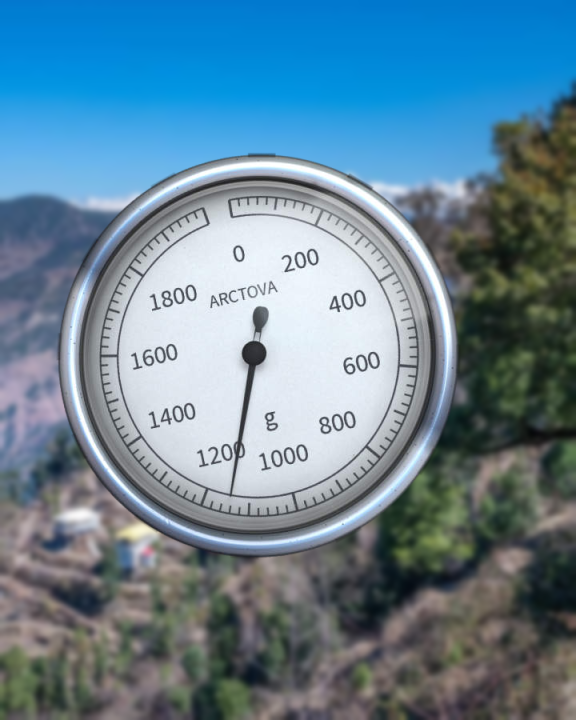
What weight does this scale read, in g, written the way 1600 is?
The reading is 1140
